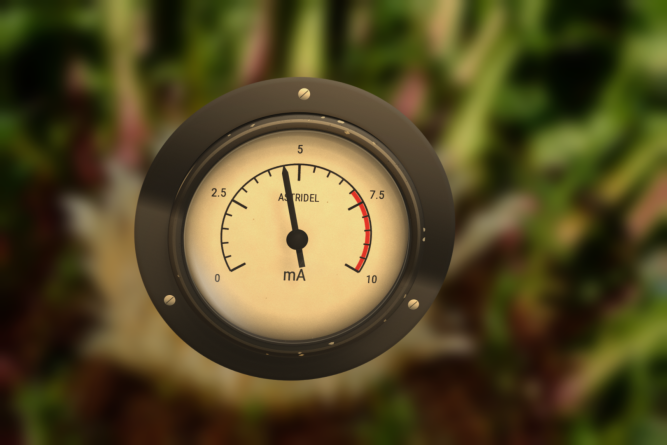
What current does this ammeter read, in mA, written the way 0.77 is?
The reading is 4.5
